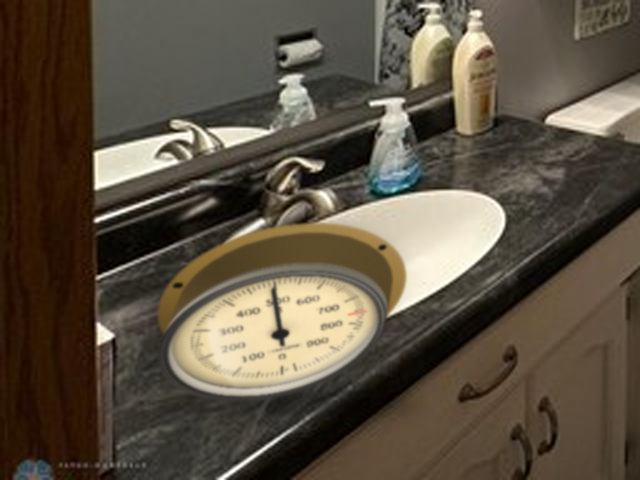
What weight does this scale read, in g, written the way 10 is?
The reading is 500
